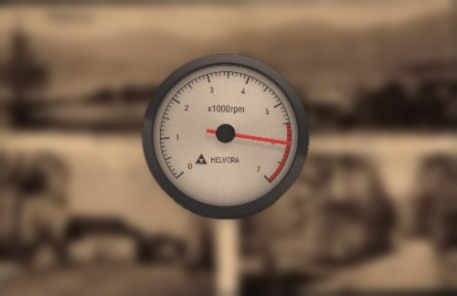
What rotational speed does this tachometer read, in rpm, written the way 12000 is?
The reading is 6000
